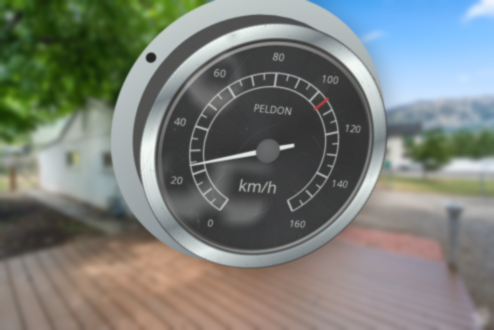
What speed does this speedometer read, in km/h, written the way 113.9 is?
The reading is 25
